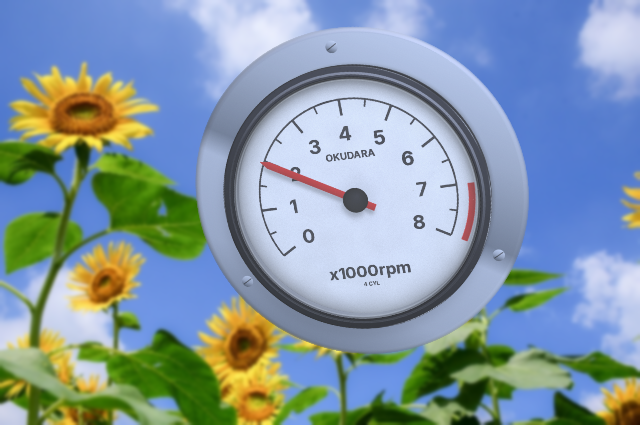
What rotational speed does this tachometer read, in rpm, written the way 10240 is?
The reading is 2000
